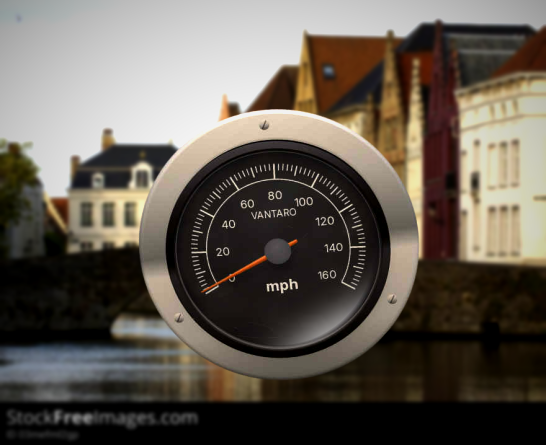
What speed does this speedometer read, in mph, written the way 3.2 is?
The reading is 2
